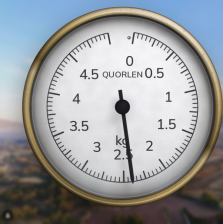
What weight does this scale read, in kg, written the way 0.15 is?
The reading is 2.4
